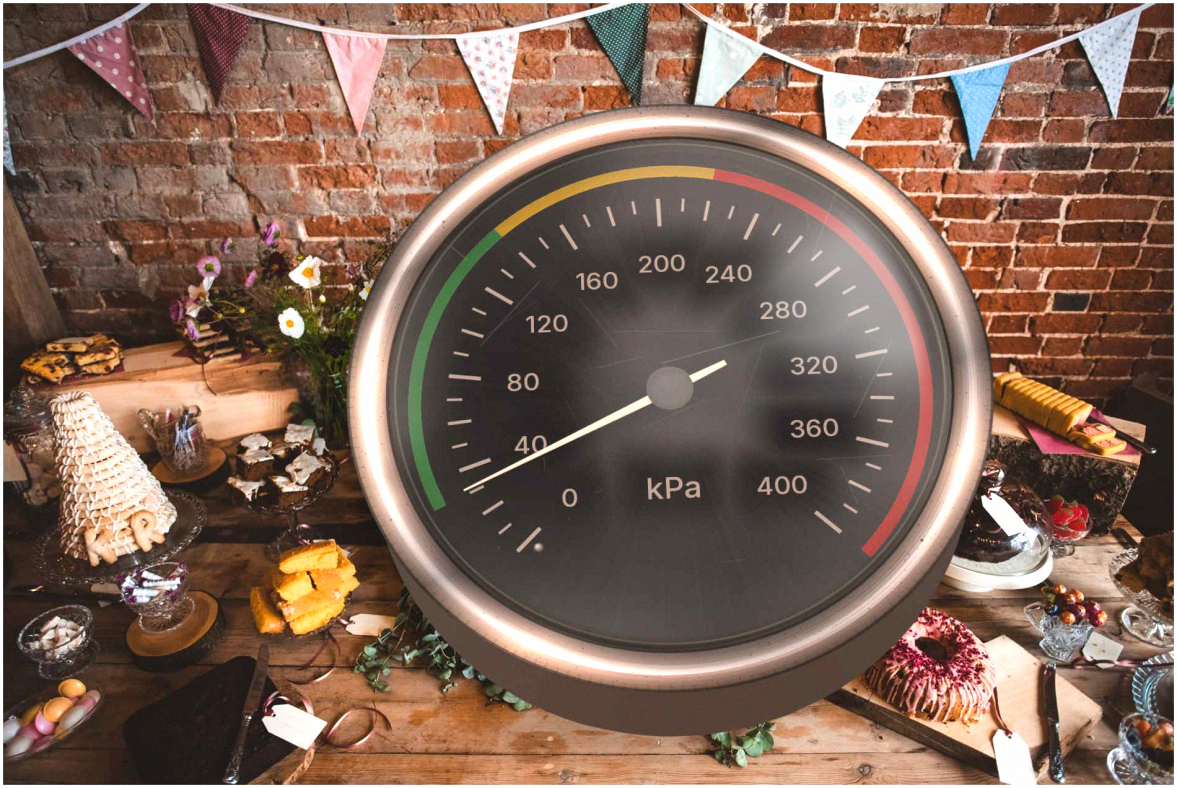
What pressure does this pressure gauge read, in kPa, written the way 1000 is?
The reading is 30
